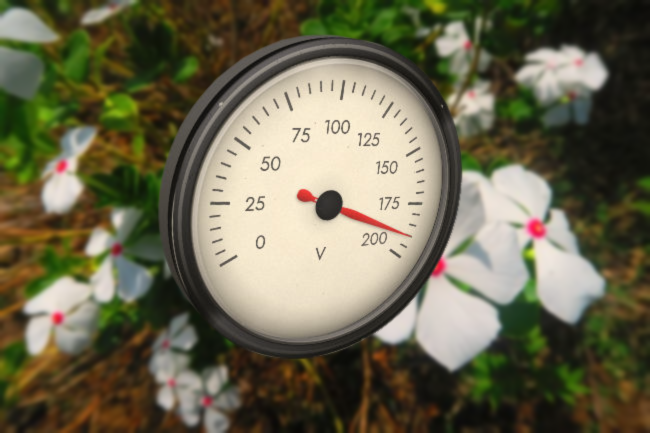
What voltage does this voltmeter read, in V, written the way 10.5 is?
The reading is 190
